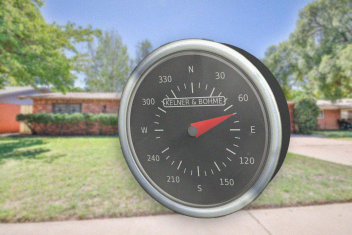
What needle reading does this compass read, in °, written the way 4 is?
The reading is 70
